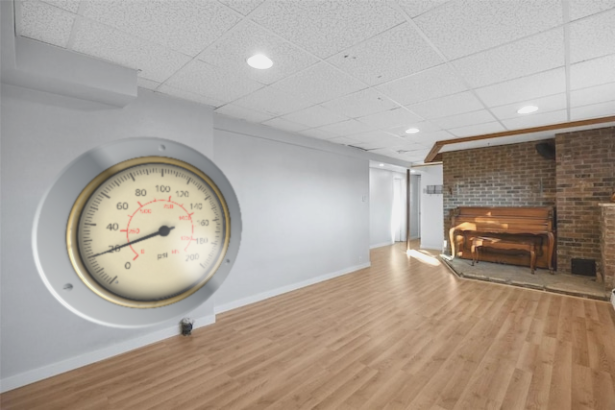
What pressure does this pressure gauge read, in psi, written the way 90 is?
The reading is 20
